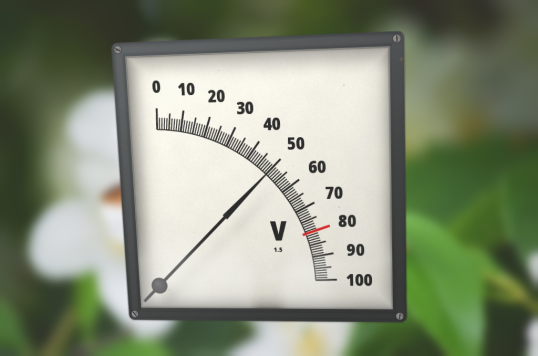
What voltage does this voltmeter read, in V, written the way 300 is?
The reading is 50
